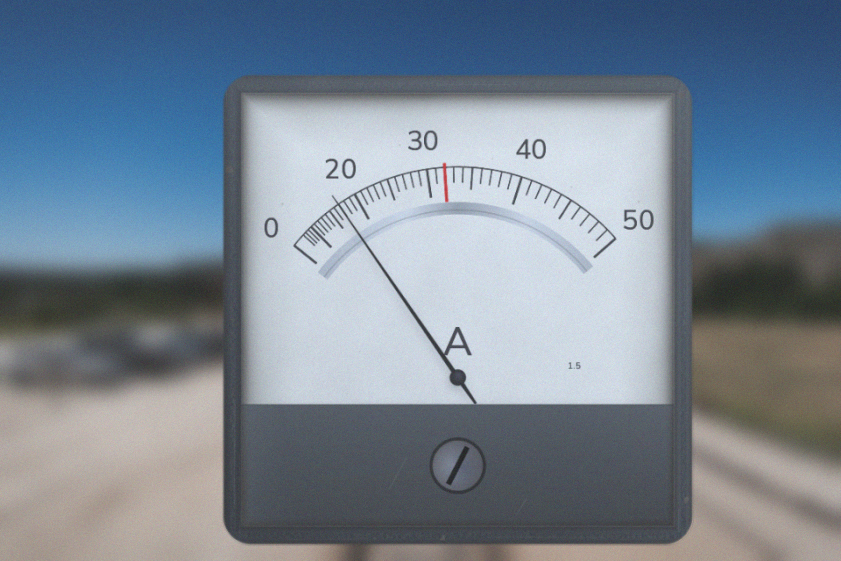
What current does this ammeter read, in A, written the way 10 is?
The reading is 17
